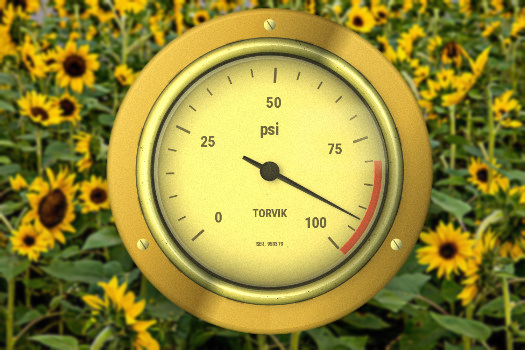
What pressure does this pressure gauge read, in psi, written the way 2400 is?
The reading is 92.5
